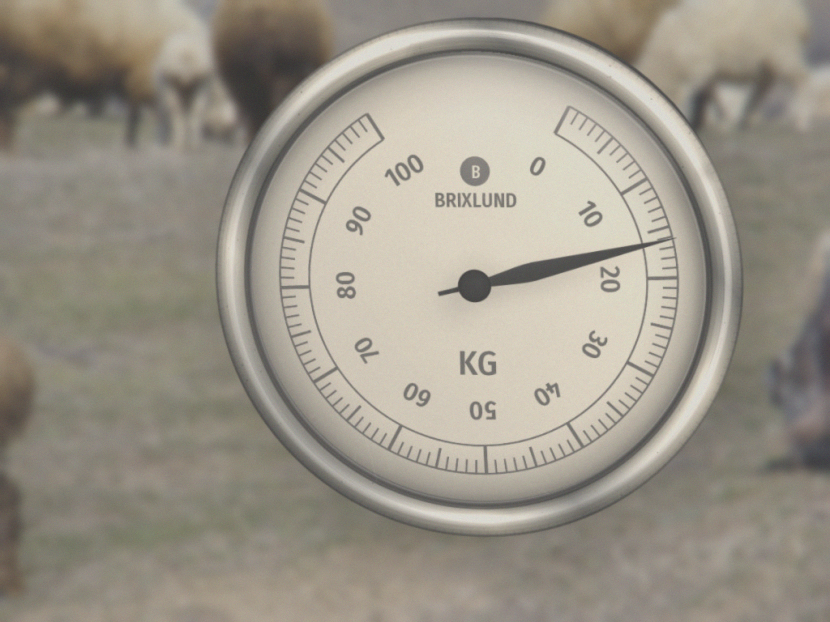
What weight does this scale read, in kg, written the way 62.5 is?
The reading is 16
